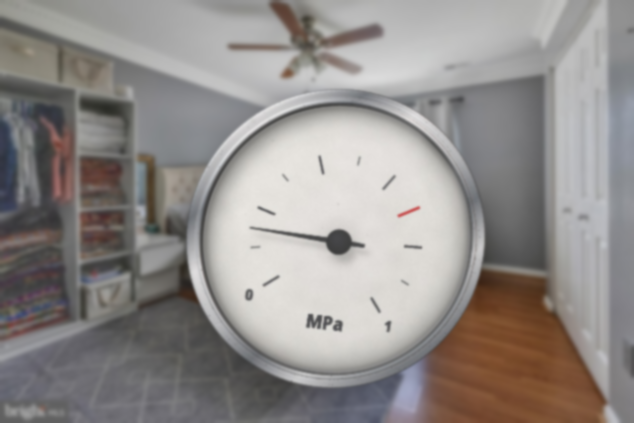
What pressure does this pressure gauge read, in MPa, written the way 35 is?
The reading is 0.15
